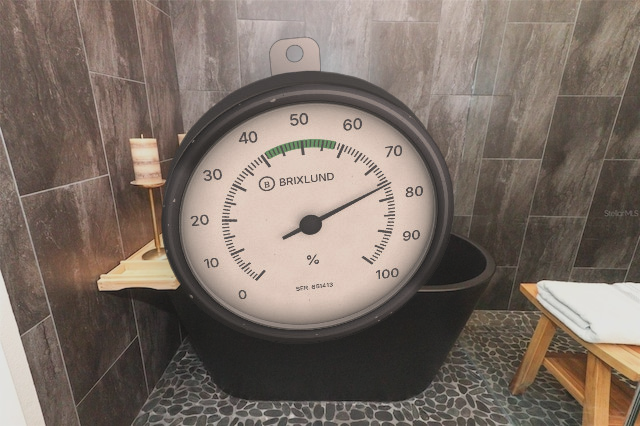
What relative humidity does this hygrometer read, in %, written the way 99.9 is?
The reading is 75
